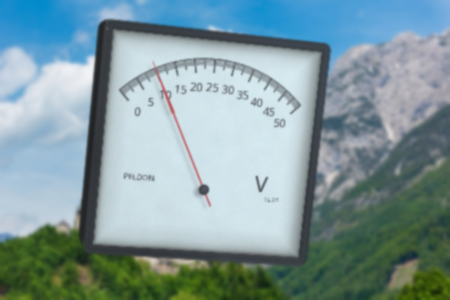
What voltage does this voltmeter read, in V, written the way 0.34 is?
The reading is 10
